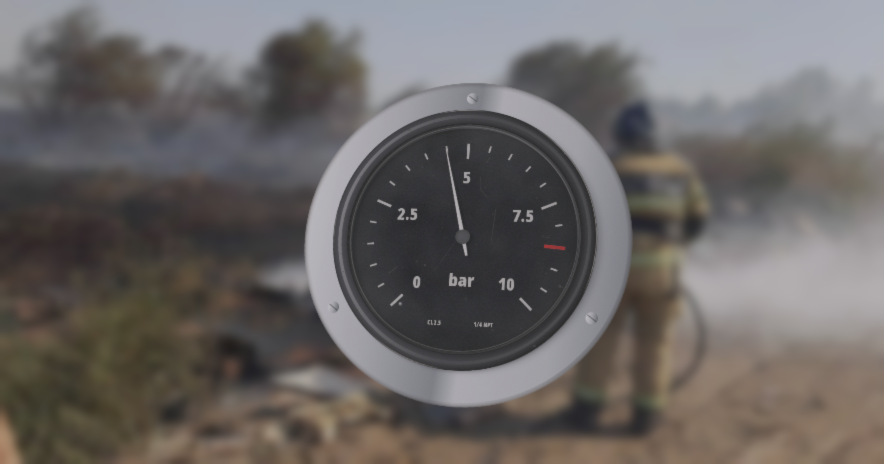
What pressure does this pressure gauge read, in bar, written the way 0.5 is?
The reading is 4.5
